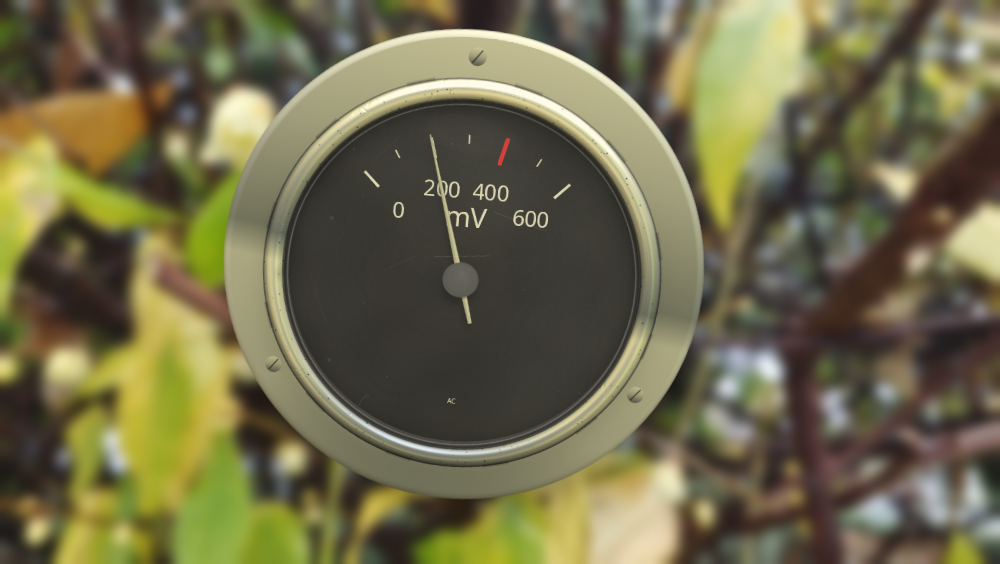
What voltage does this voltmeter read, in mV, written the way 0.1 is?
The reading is 200
